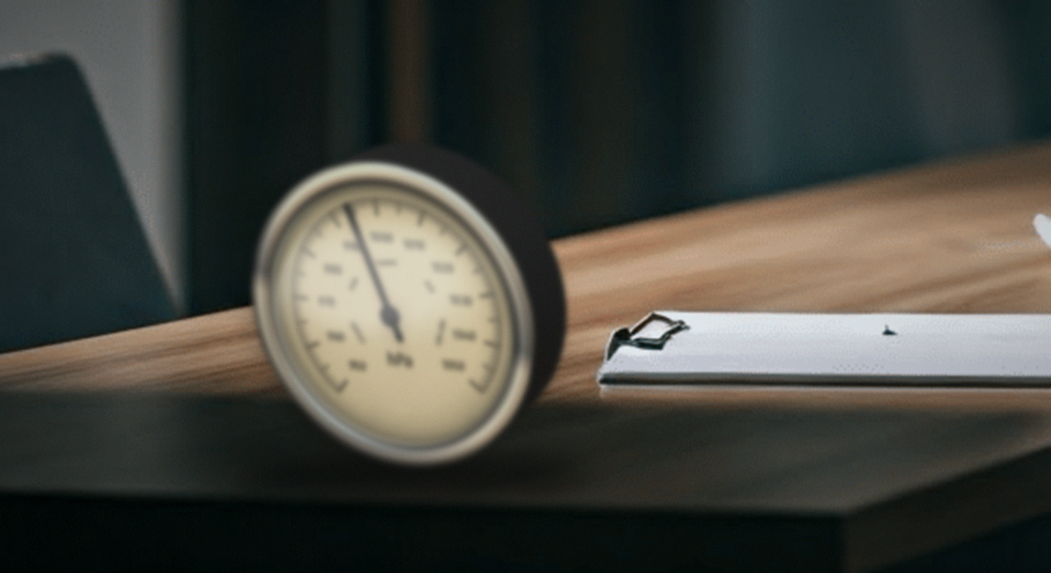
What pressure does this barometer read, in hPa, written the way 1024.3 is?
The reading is 995
